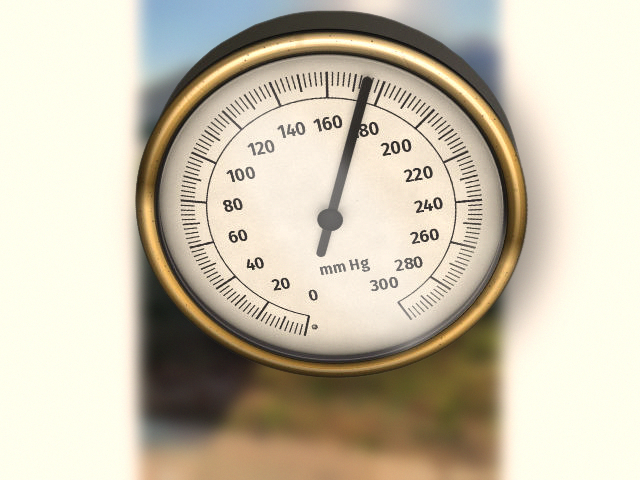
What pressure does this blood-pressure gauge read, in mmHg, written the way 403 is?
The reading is 174
